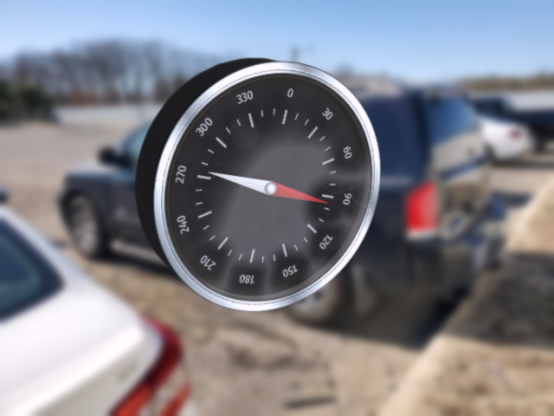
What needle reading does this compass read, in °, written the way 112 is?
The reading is 95
